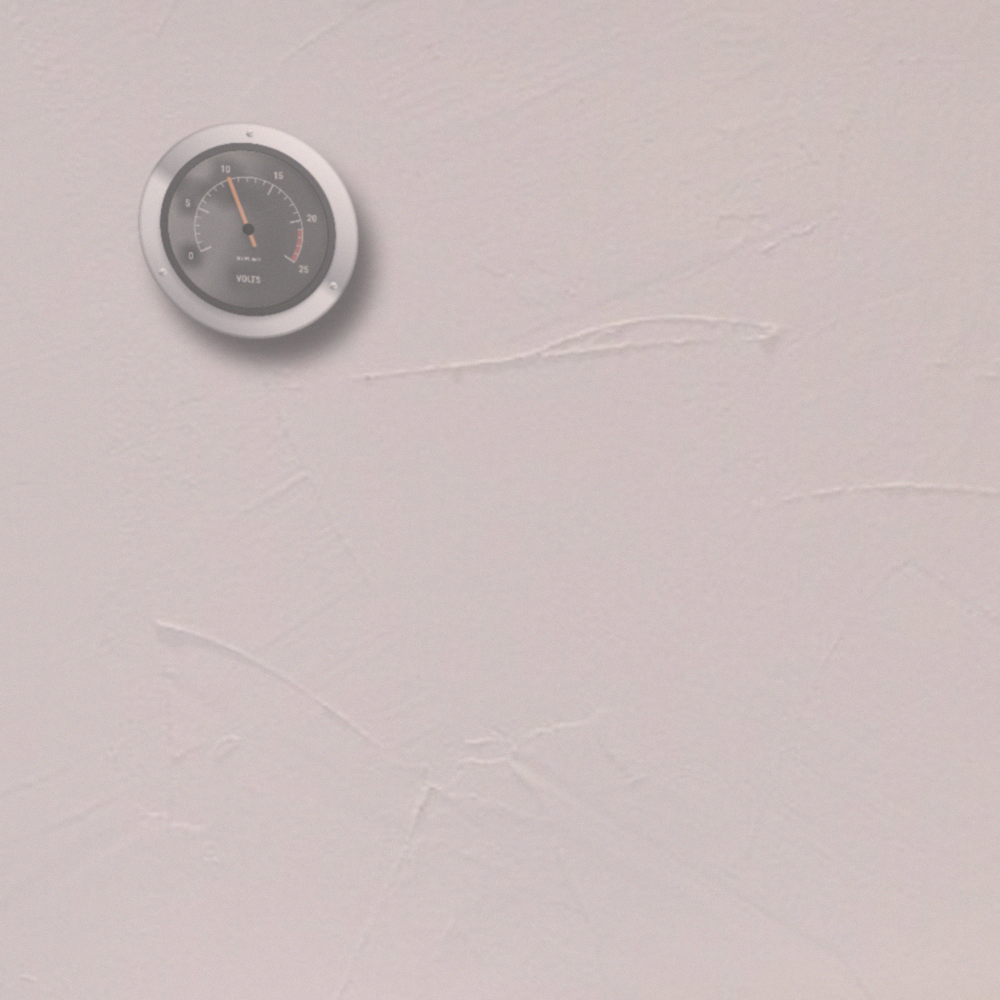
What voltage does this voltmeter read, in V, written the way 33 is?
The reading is 10
